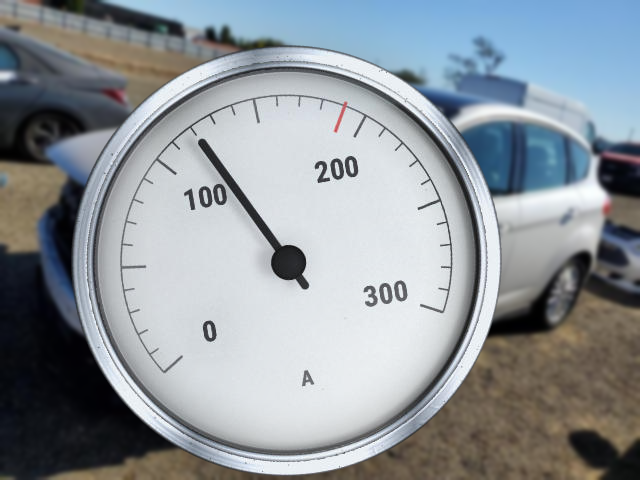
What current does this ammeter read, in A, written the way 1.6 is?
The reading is 120
